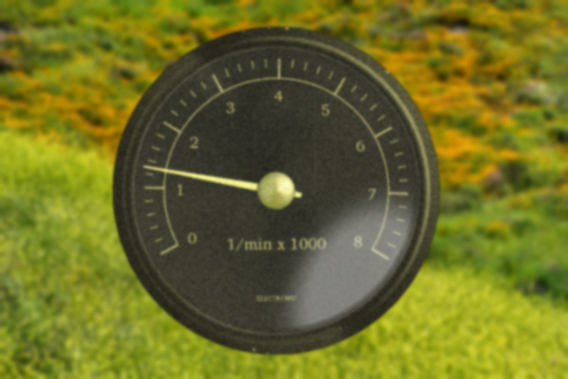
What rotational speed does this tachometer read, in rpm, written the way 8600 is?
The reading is 1300
